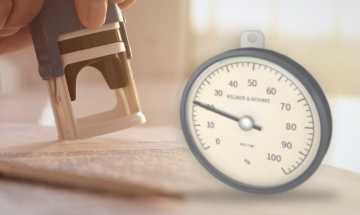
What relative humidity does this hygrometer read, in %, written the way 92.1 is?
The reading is 20
